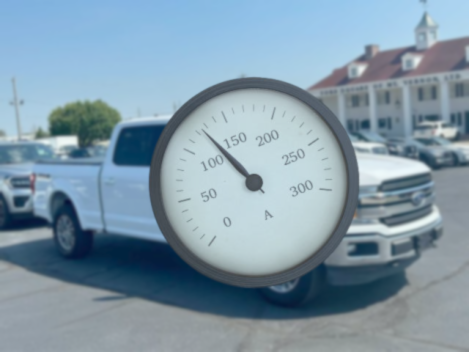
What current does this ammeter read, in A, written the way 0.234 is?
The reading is 125
